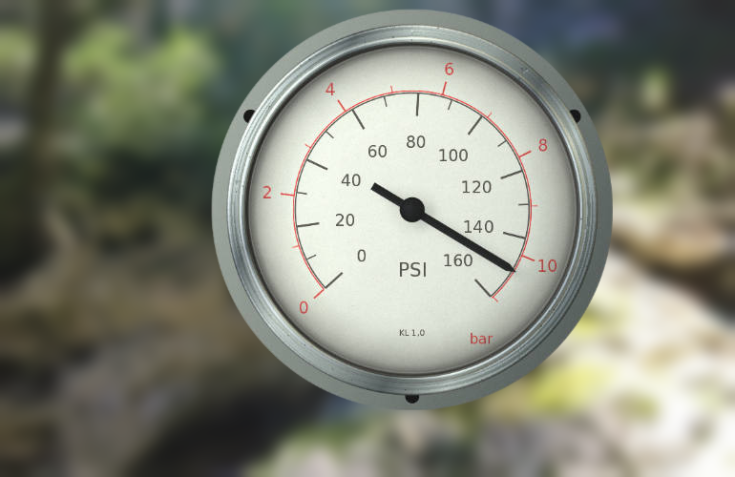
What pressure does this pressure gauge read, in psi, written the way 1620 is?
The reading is 150
